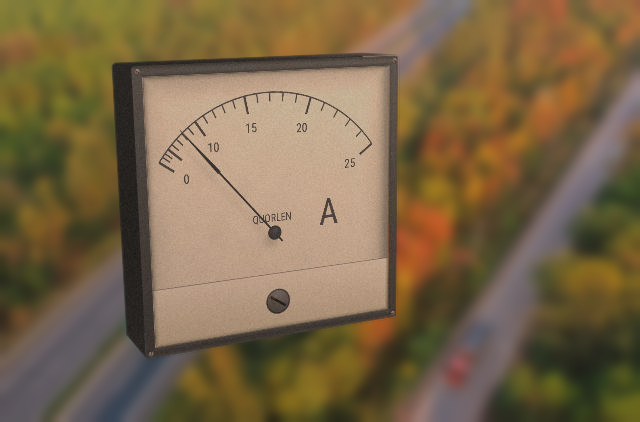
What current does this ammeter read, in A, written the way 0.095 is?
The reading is 8
